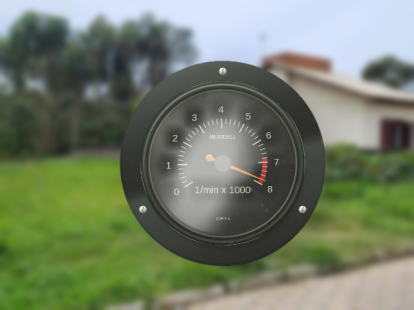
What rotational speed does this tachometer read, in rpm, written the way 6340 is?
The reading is 7800
